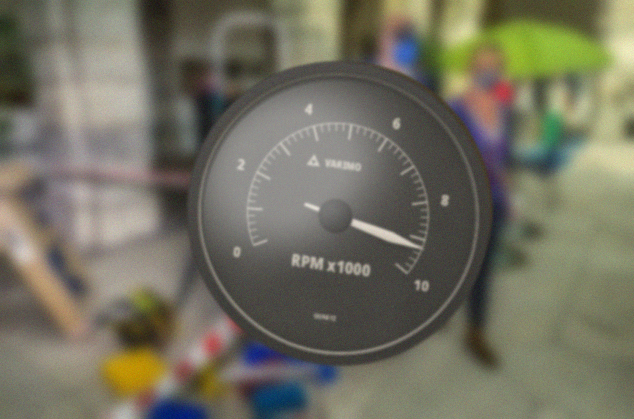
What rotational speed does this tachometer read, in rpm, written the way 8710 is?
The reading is 9200
